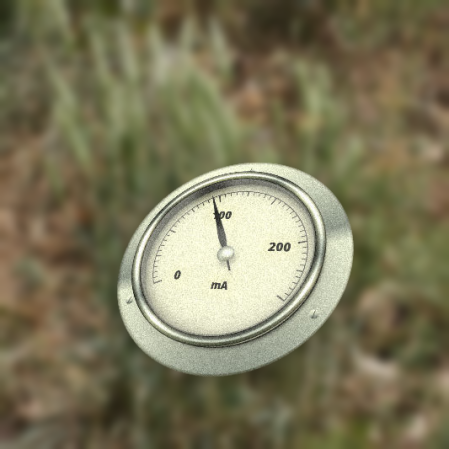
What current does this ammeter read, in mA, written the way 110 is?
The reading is 95
